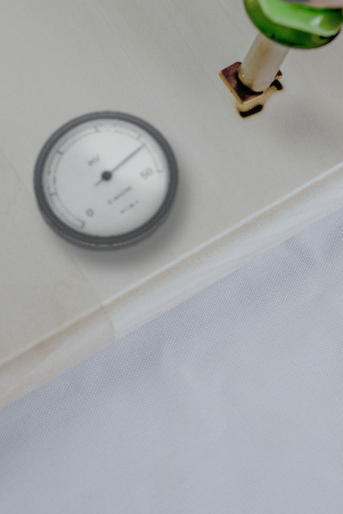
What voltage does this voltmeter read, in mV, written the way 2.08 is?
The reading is 42.5
